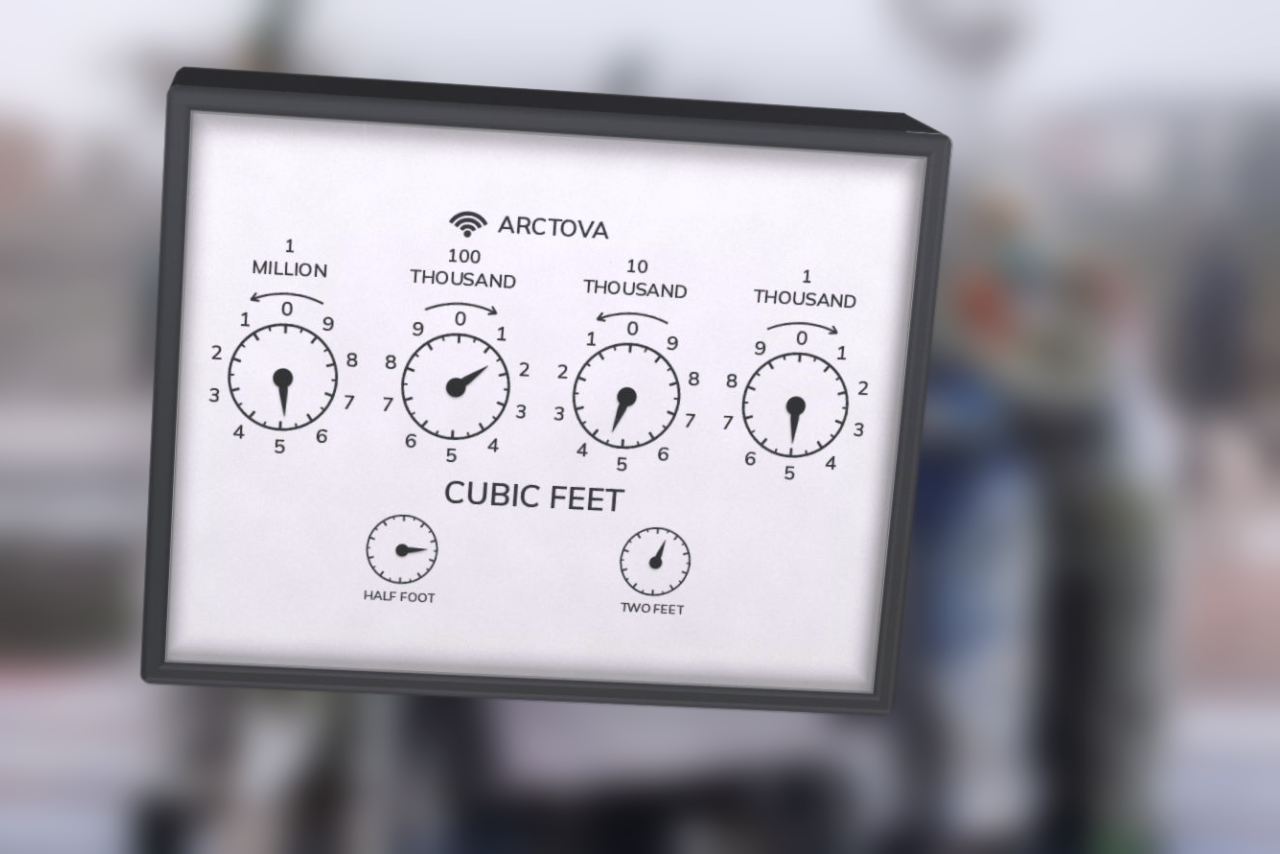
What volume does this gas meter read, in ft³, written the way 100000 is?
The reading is 514500
